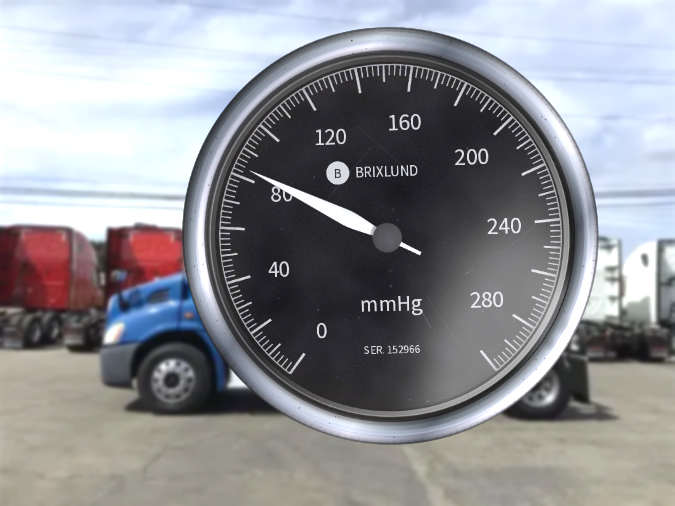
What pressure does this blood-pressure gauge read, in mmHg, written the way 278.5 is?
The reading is 84
